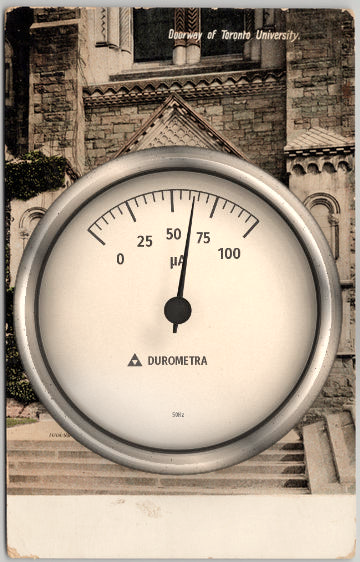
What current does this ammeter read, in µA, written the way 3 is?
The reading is 62.5
